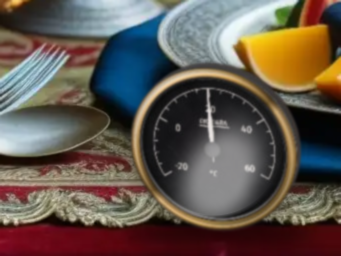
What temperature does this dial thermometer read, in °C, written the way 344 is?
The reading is 20
